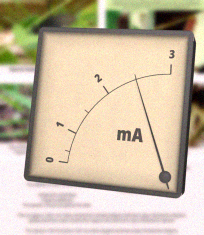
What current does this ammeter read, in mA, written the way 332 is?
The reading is 2.5
